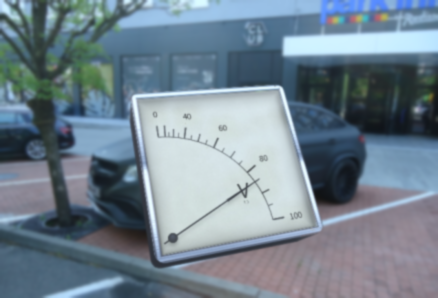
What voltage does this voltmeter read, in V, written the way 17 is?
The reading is 85
